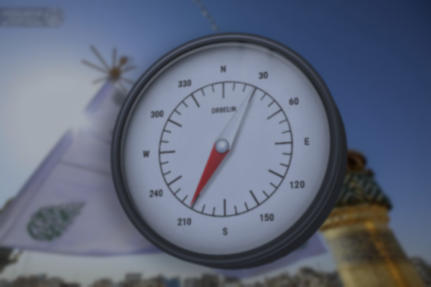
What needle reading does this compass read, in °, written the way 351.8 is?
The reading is 210
